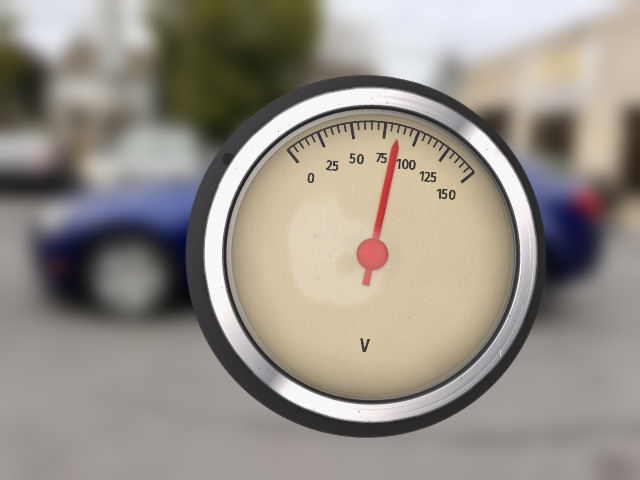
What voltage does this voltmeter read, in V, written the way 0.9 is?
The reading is 85
